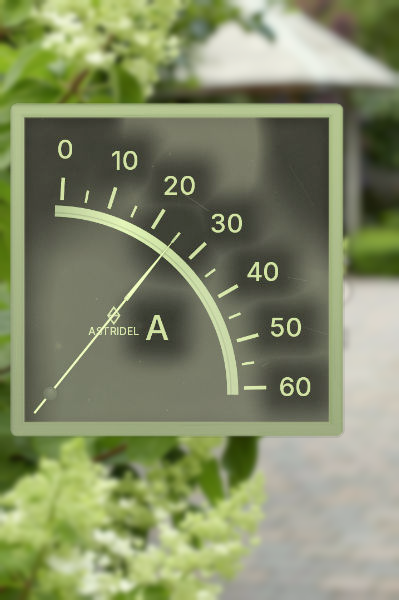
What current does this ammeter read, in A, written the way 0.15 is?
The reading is 25
